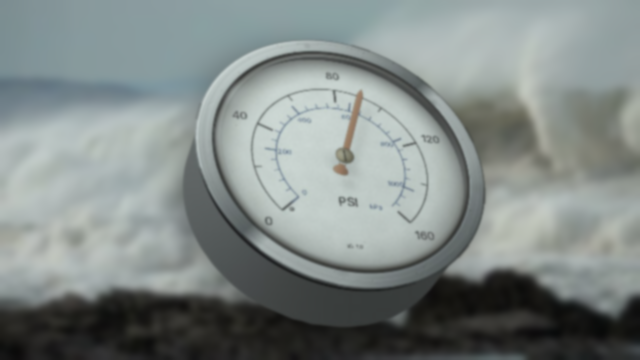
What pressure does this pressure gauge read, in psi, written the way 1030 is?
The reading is 90
